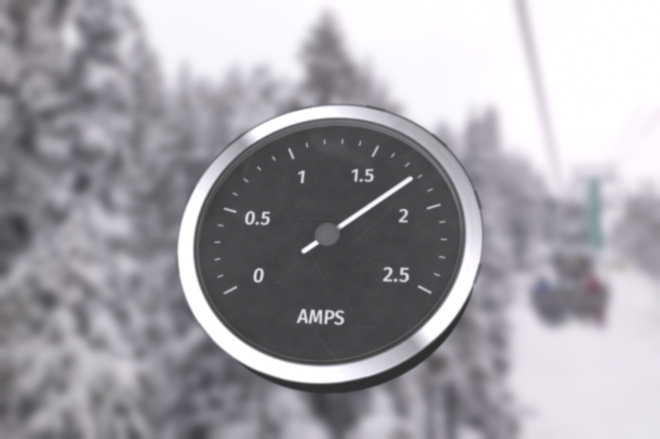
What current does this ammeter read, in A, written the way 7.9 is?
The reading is 1.8
